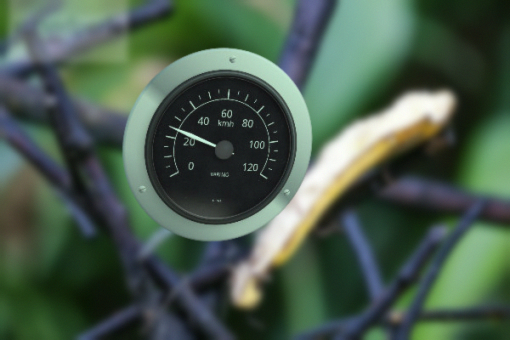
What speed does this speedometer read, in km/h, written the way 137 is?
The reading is 25
